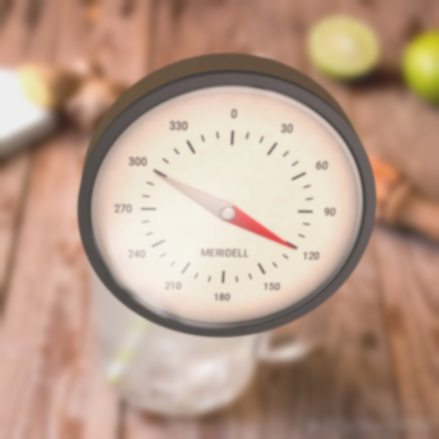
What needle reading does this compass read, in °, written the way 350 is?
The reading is 120
